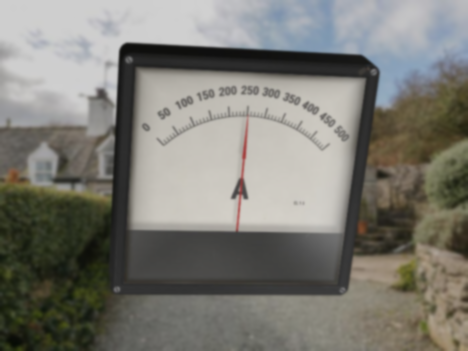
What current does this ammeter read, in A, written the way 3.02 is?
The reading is 250
